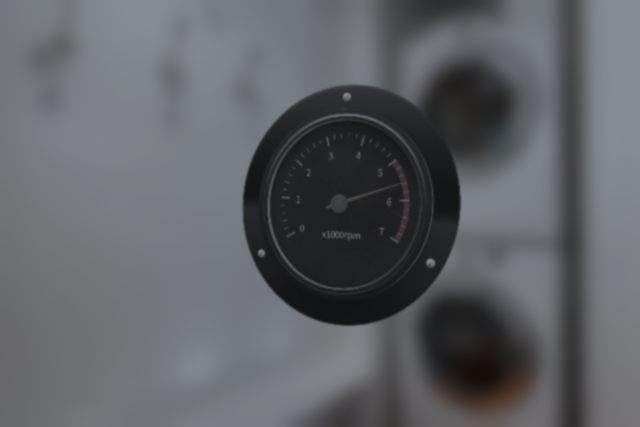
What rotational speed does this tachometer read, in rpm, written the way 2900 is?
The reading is 5600
